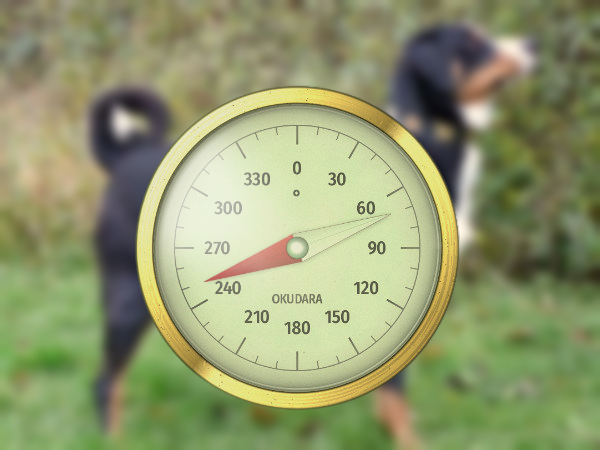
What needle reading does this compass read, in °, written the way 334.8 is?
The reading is 250
